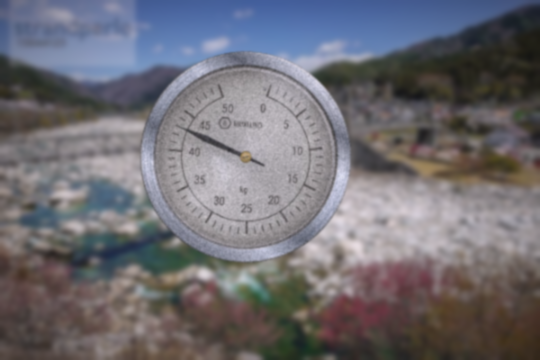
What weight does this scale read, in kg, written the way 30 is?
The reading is 43
